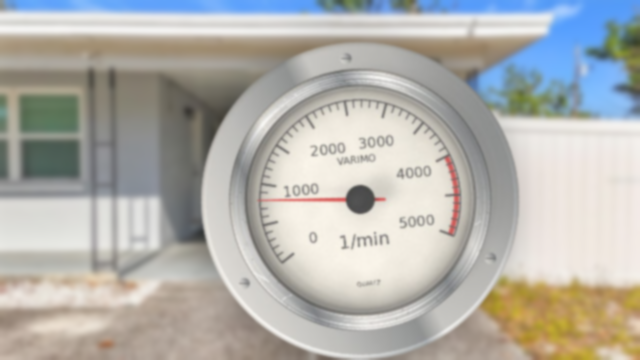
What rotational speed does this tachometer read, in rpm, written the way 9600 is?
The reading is 800
